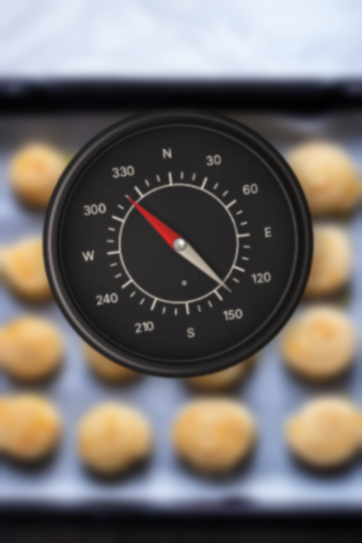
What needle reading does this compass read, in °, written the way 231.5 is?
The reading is 320
